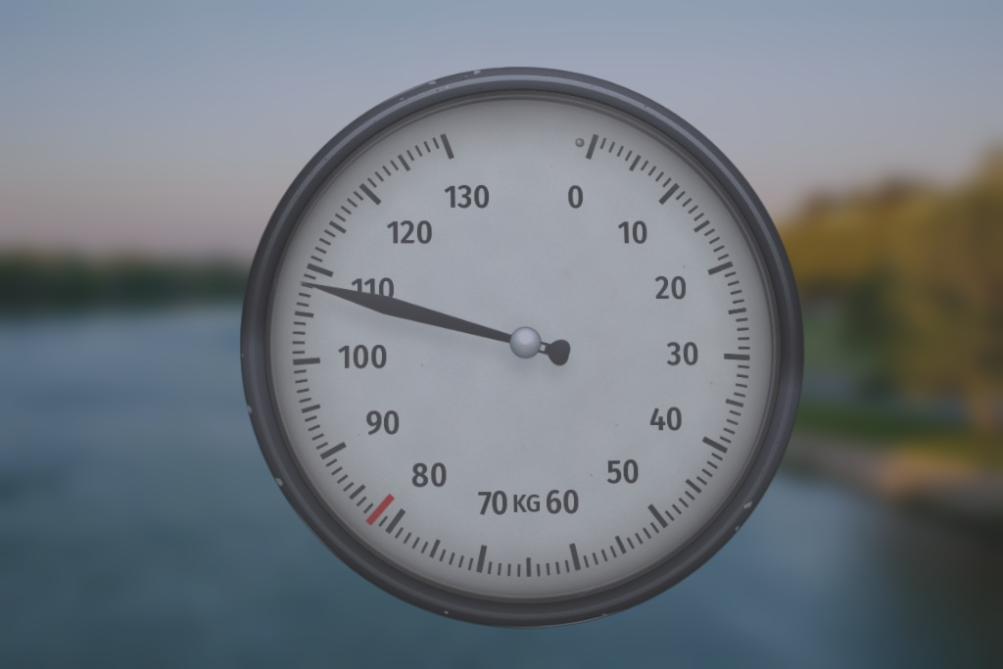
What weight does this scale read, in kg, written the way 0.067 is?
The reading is 108
